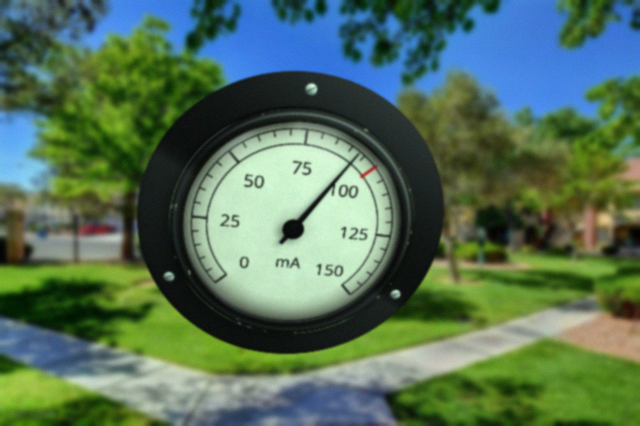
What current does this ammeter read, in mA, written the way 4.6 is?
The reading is 92.5
